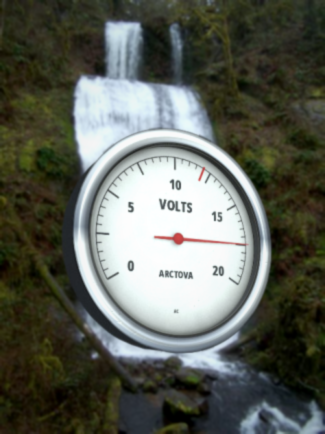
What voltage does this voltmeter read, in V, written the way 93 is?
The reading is 17.5
